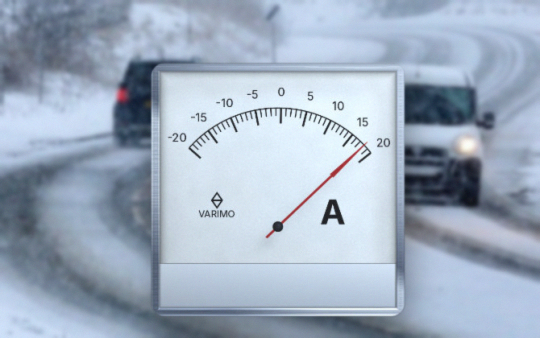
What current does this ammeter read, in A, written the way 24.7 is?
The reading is 18
